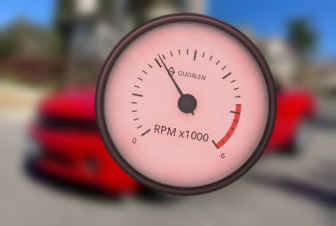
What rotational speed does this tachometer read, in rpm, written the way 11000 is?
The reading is 2100
